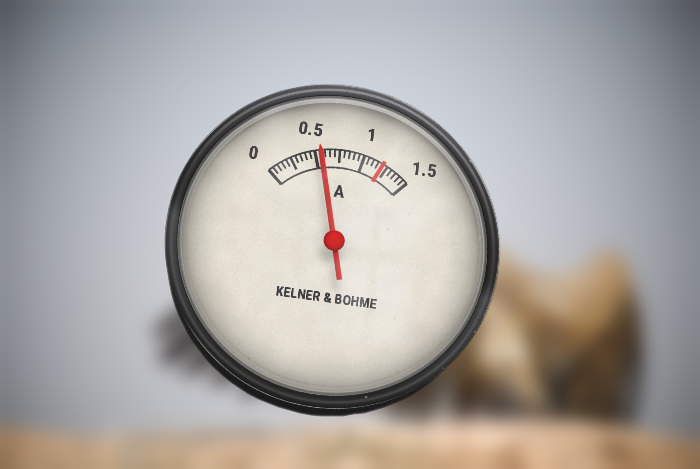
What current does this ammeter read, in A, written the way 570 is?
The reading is 0.55
